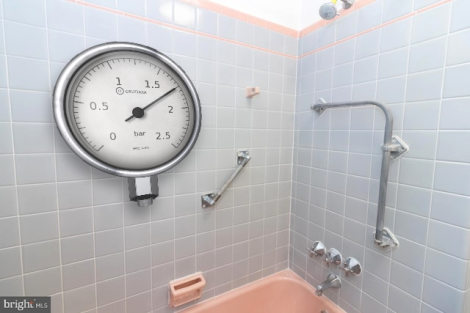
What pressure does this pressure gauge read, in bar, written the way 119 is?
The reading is 1.75
